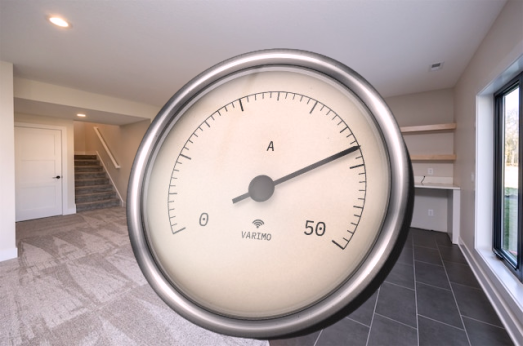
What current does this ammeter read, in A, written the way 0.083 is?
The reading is 38
